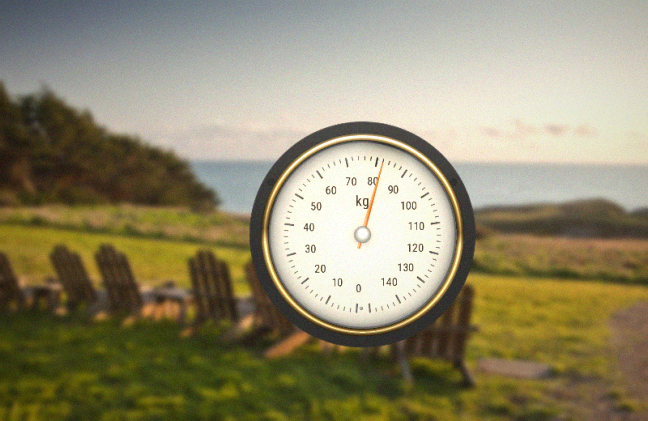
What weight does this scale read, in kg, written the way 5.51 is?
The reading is 82
